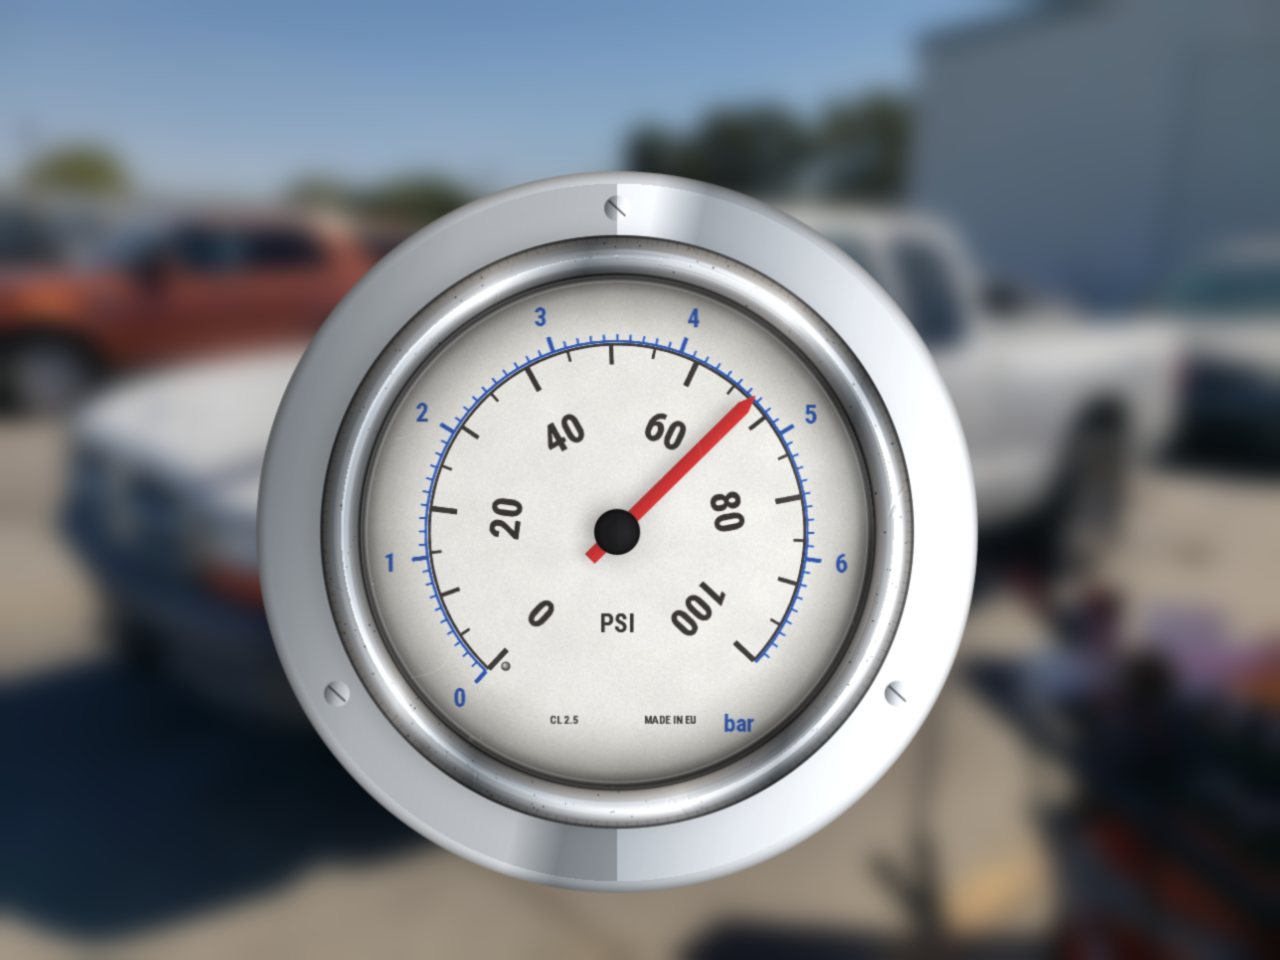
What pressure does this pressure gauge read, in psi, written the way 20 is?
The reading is 67.5
